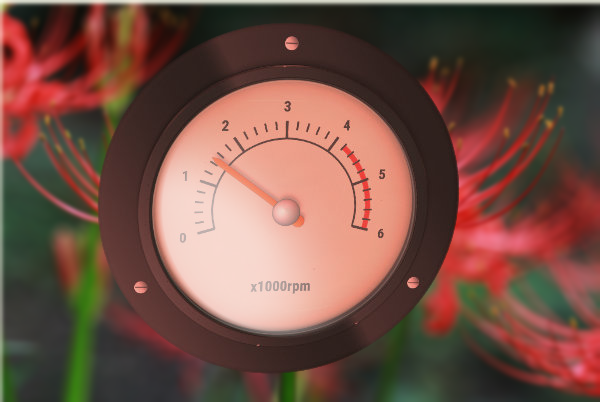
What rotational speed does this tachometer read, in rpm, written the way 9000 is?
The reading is 1500
